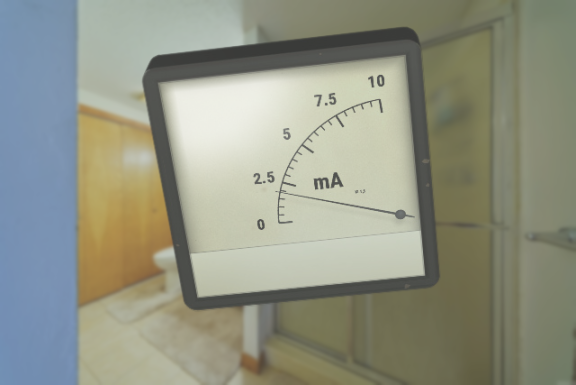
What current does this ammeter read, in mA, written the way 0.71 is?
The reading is 2
